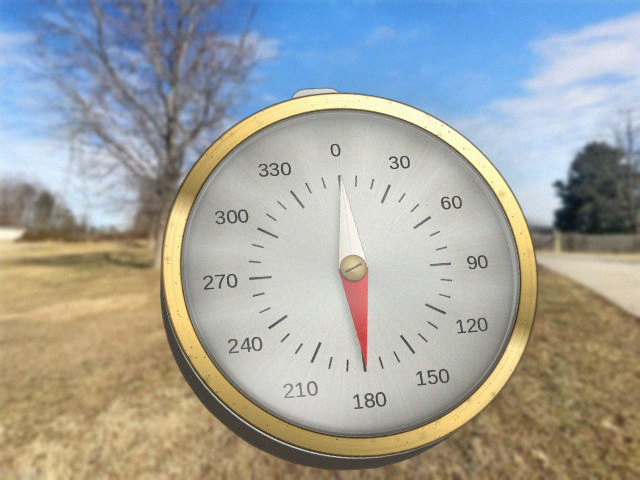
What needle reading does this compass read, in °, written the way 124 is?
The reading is 180
